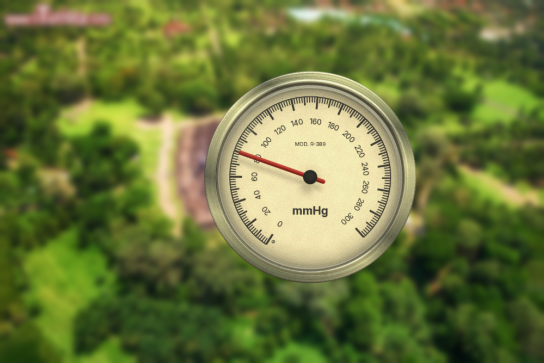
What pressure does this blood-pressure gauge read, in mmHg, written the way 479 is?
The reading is 80
